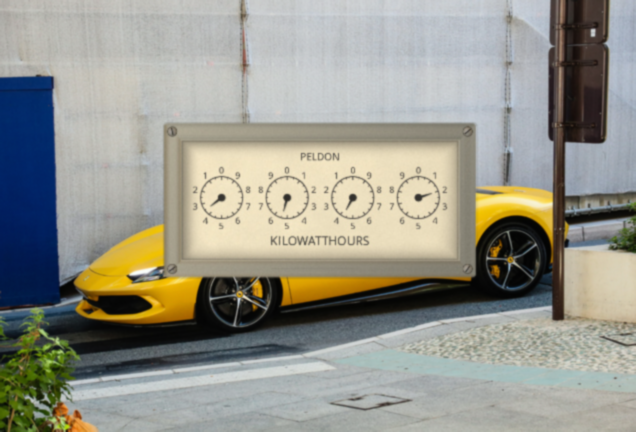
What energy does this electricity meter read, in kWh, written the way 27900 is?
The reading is 3542
